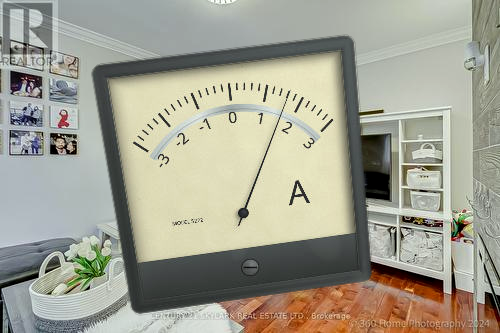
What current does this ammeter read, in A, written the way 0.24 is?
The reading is 1.6
